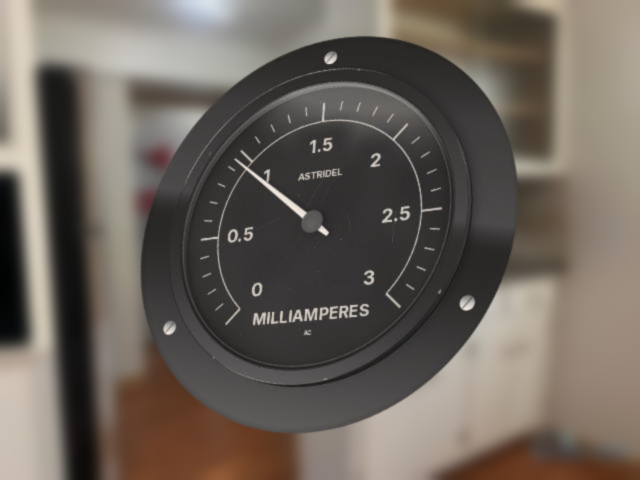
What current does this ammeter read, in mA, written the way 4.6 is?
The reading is 0.95
